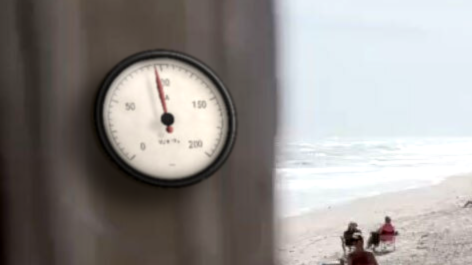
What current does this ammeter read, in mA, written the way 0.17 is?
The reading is 95
